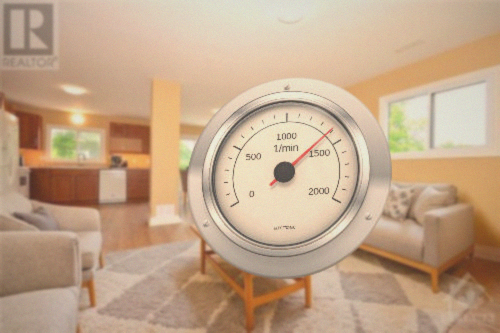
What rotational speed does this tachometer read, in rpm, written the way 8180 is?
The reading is 1400
